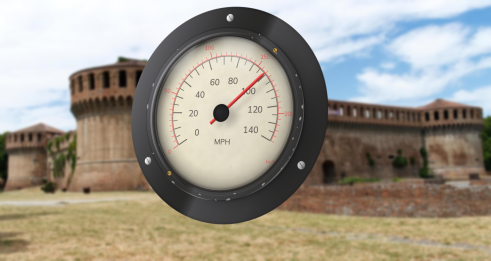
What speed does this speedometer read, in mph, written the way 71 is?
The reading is 100
